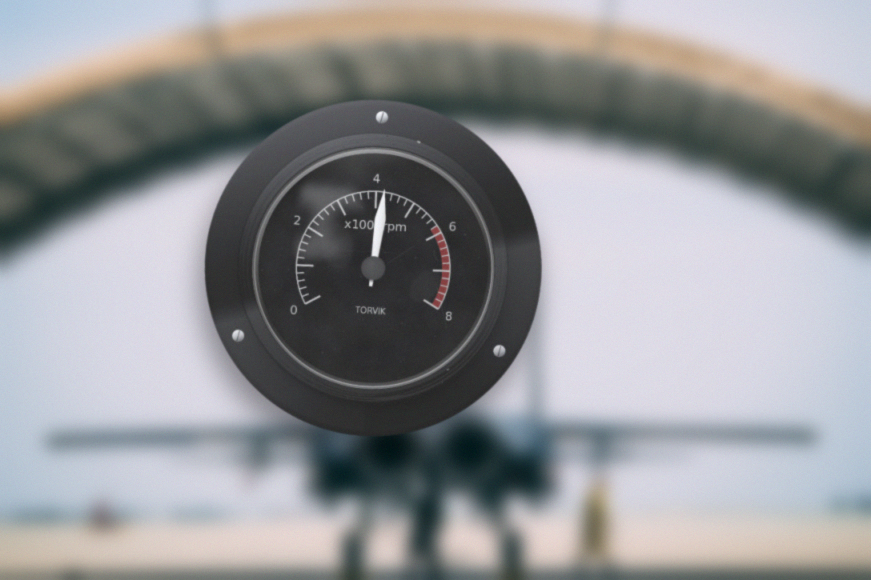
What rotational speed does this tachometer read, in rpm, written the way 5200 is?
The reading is 4200
